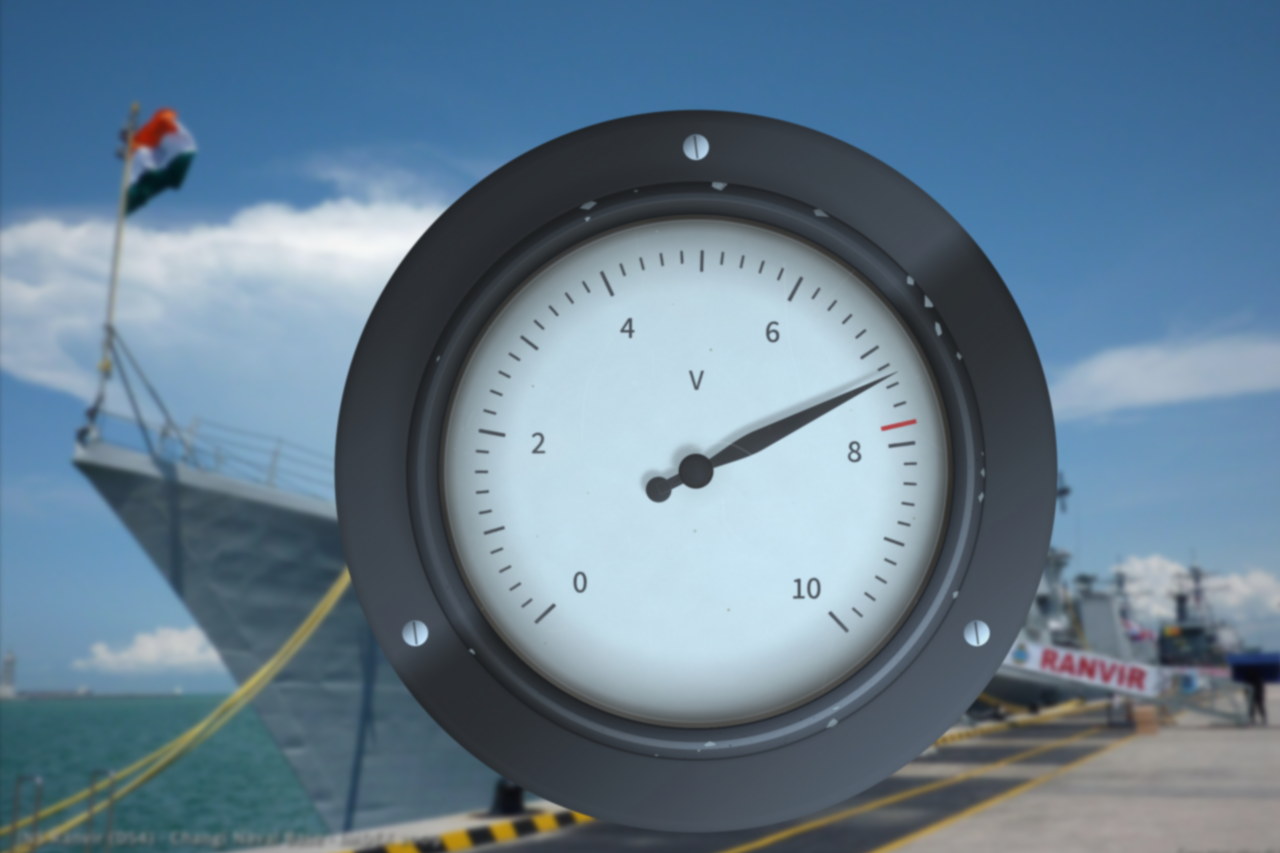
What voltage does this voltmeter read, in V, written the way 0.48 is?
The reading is 7.3
